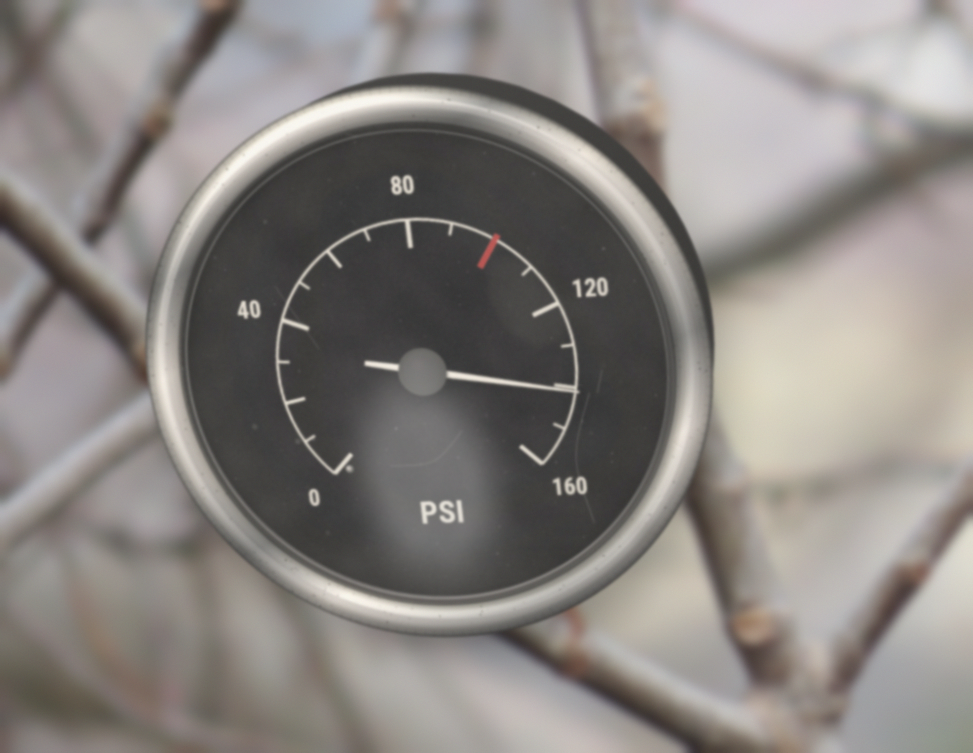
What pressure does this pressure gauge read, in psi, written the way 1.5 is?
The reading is 140
